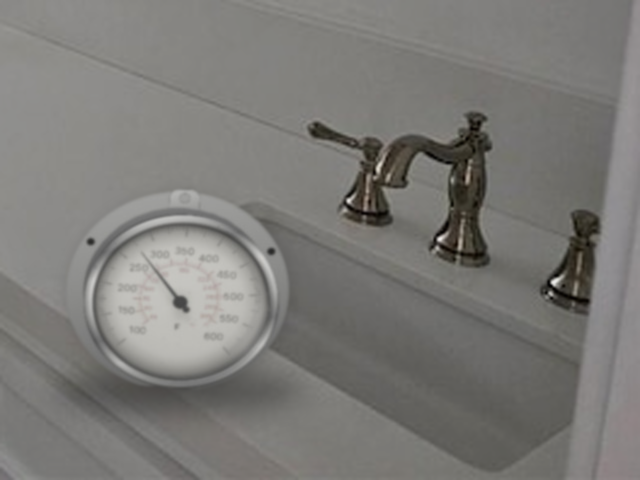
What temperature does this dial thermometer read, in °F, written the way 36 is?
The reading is 275
